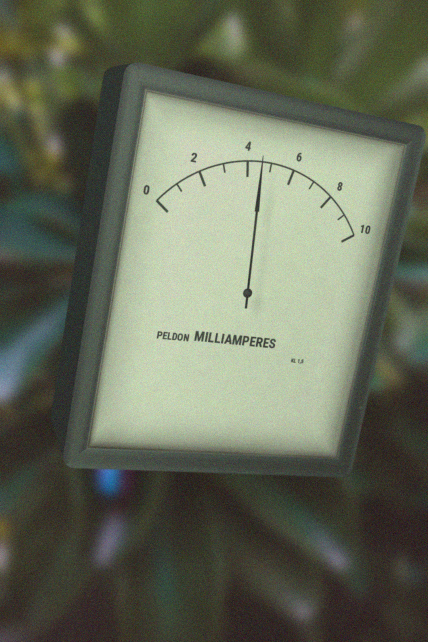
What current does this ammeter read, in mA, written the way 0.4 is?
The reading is 4.5
